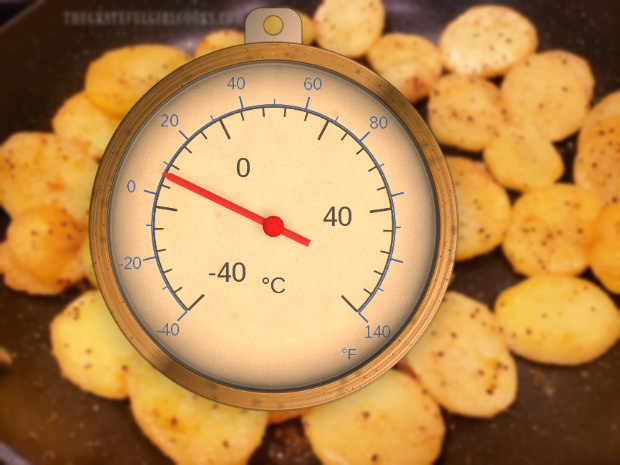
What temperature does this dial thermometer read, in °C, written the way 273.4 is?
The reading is -14
